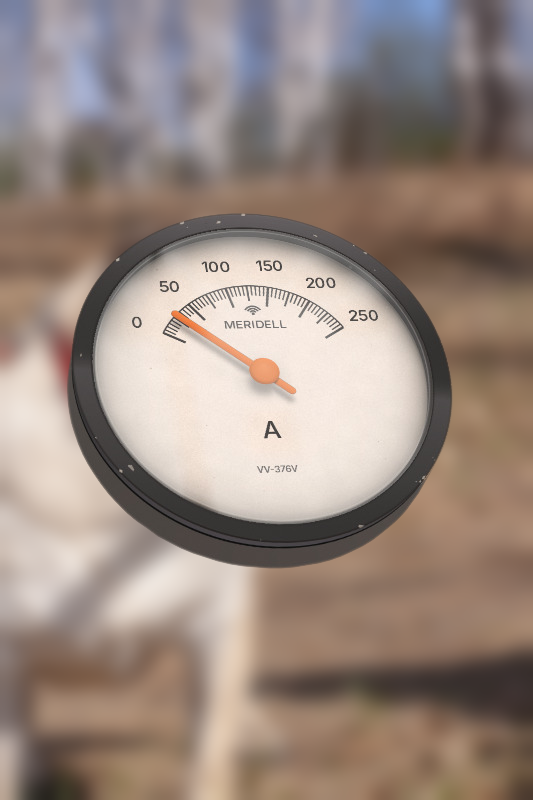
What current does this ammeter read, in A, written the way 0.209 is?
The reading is 25
